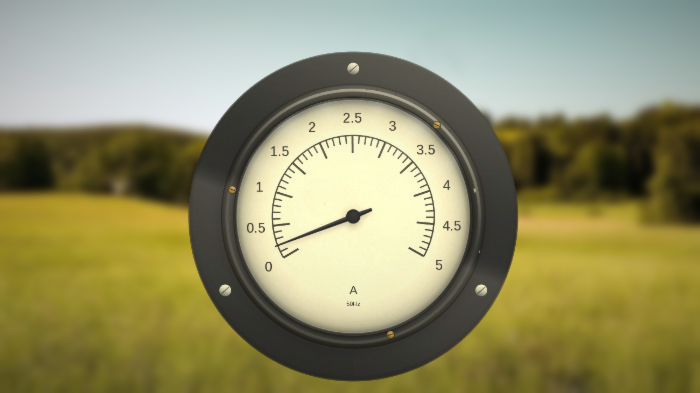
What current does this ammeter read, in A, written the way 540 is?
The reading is 0.2
